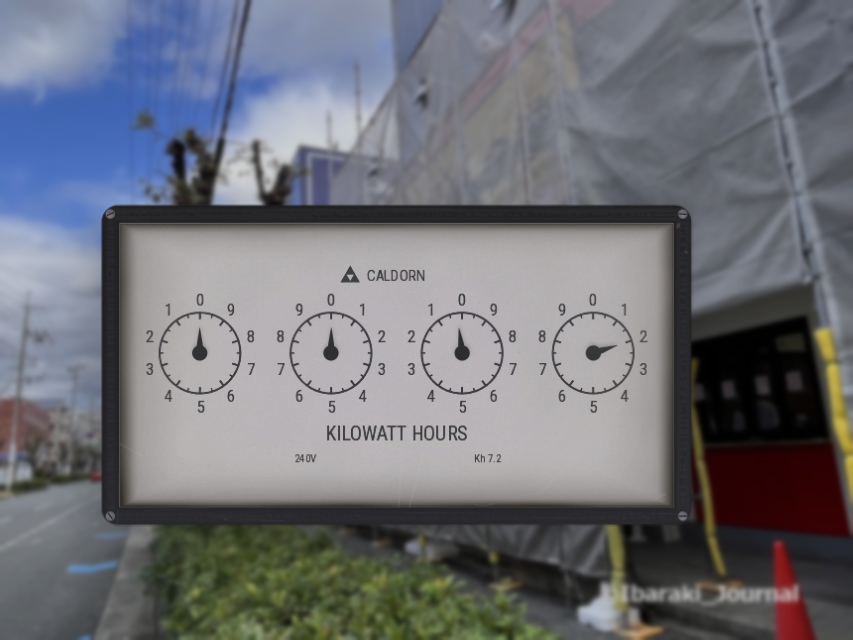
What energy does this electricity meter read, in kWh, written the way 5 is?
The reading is 2
